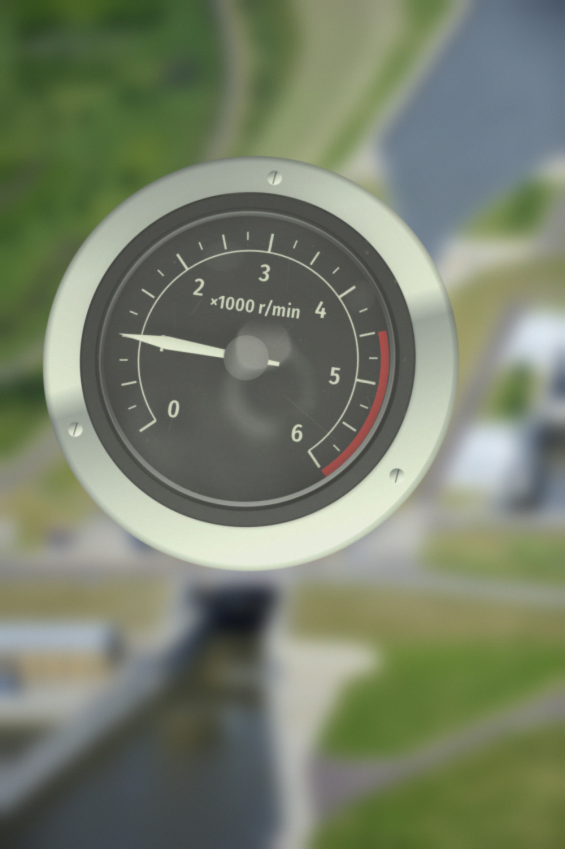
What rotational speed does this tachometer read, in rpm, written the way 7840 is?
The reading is 1000
